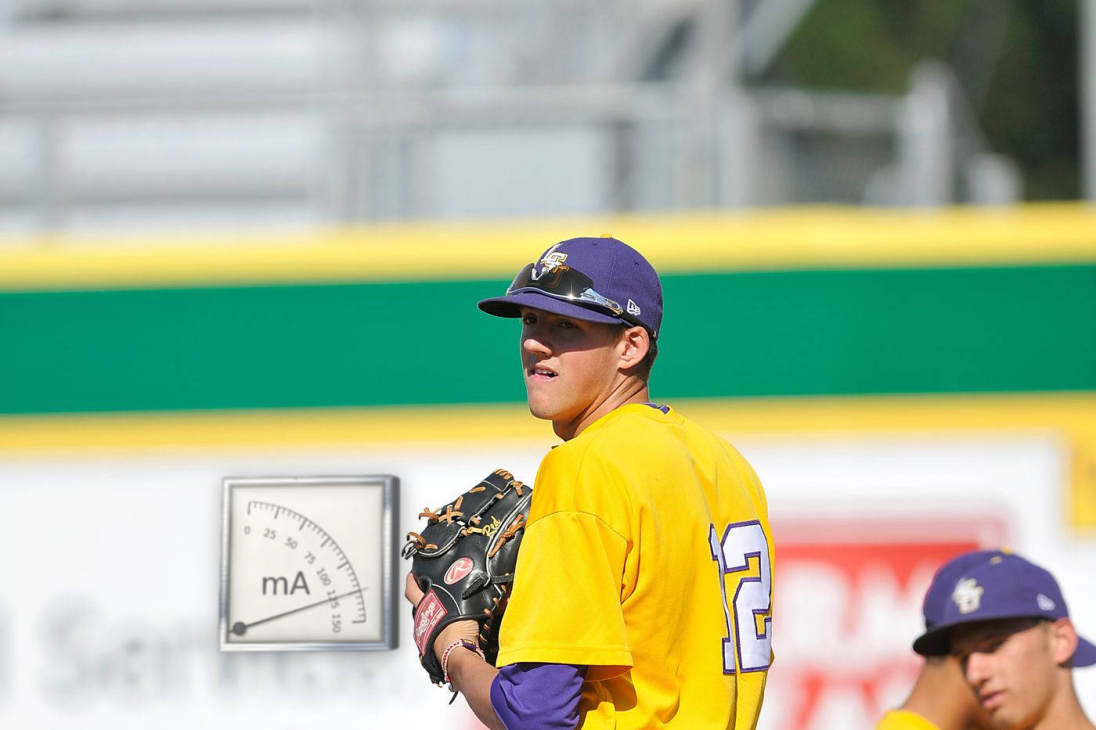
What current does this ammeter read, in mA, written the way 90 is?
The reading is 125
